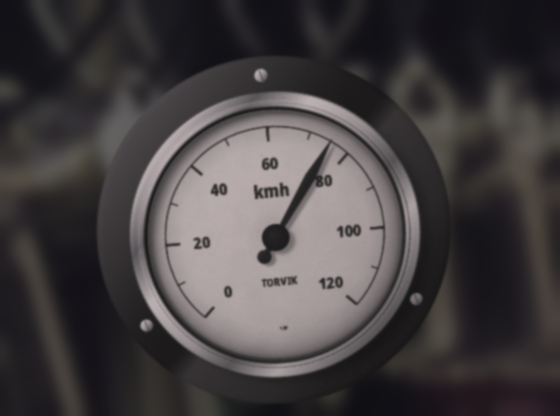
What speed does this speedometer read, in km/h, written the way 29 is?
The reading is 75
